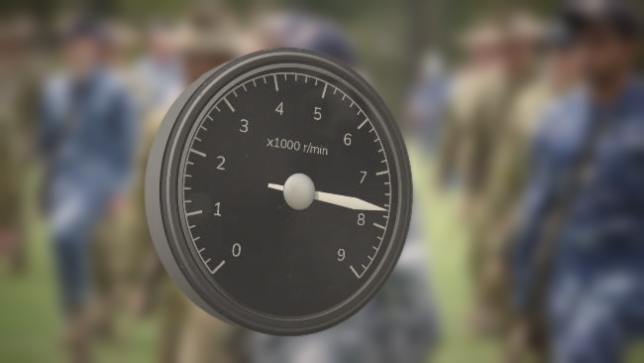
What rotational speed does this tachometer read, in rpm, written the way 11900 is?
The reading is 7700
